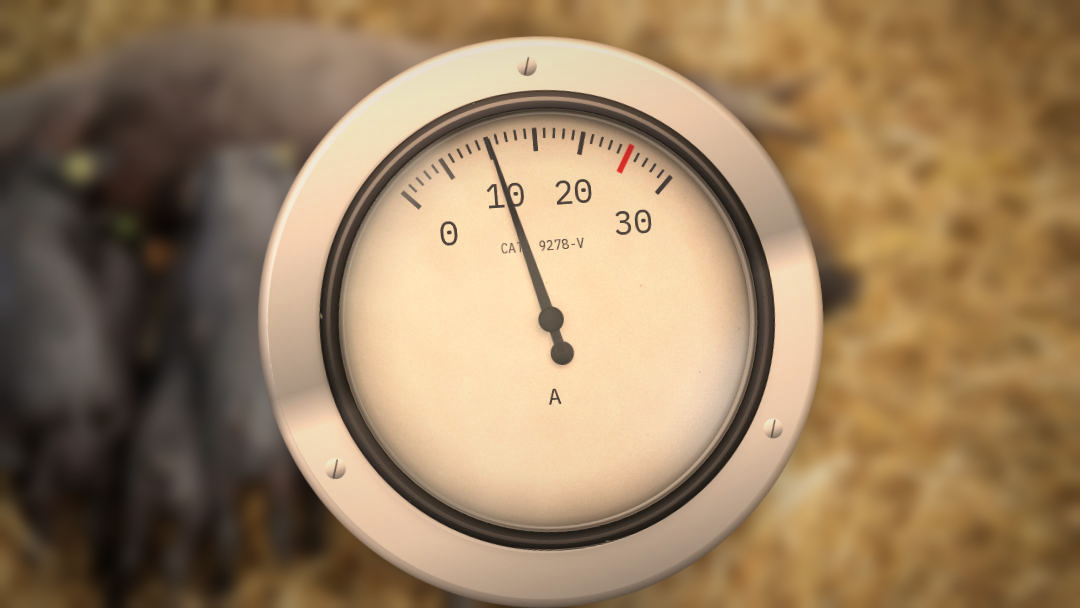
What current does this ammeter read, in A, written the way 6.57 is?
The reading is 10
